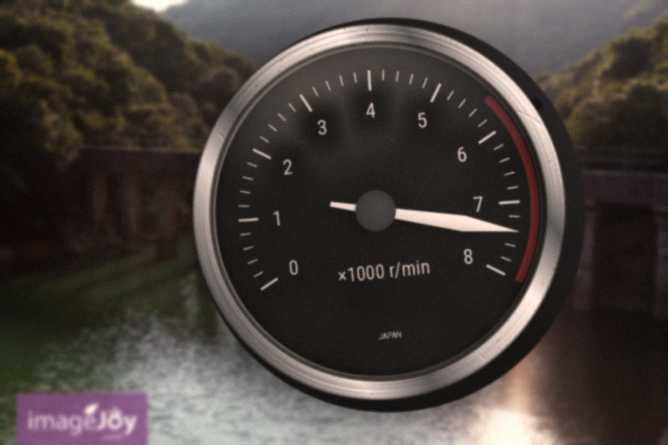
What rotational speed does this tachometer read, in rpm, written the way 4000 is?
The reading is 7400
